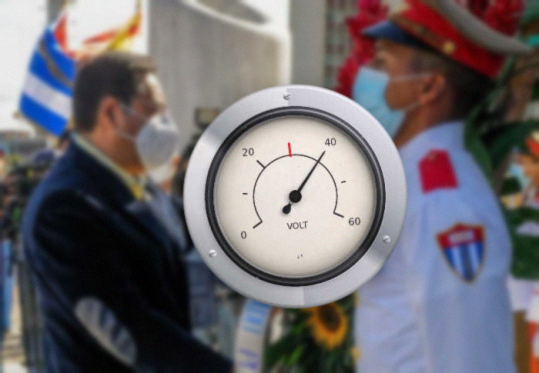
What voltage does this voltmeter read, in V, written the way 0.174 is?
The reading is 40
